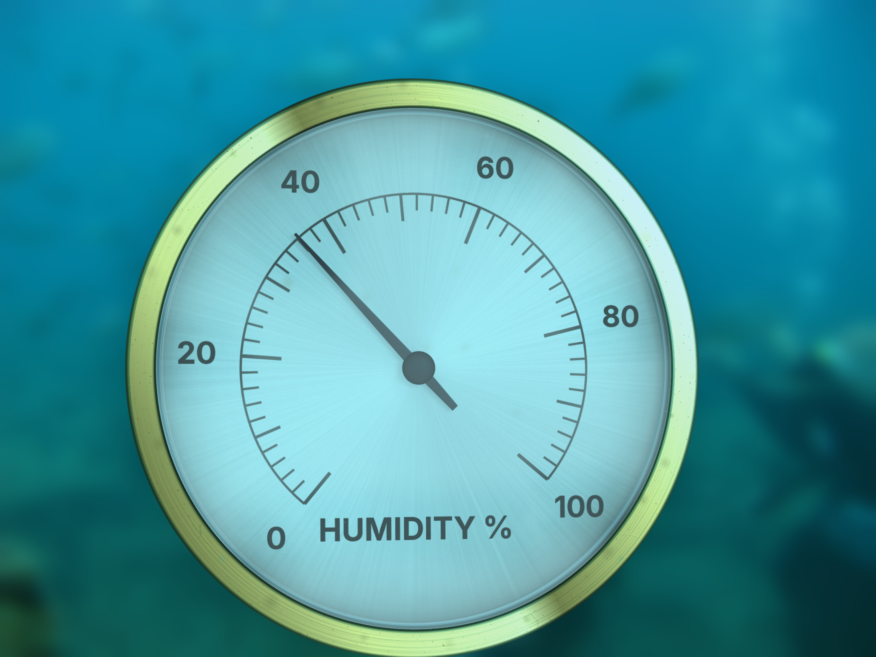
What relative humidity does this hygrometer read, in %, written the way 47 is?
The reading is 36
